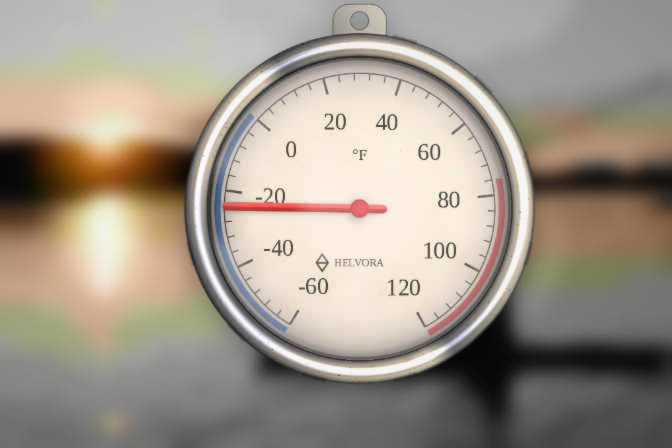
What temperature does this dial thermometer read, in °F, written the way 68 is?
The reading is -24
